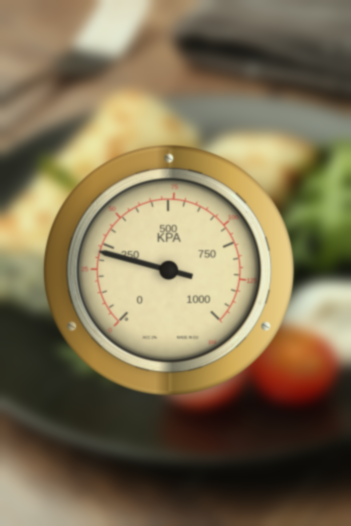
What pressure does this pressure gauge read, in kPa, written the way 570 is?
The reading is 225
